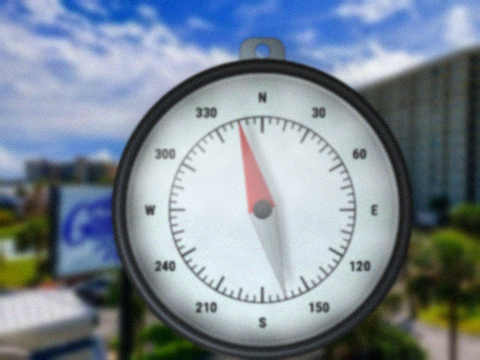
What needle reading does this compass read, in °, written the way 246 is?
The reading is 345
